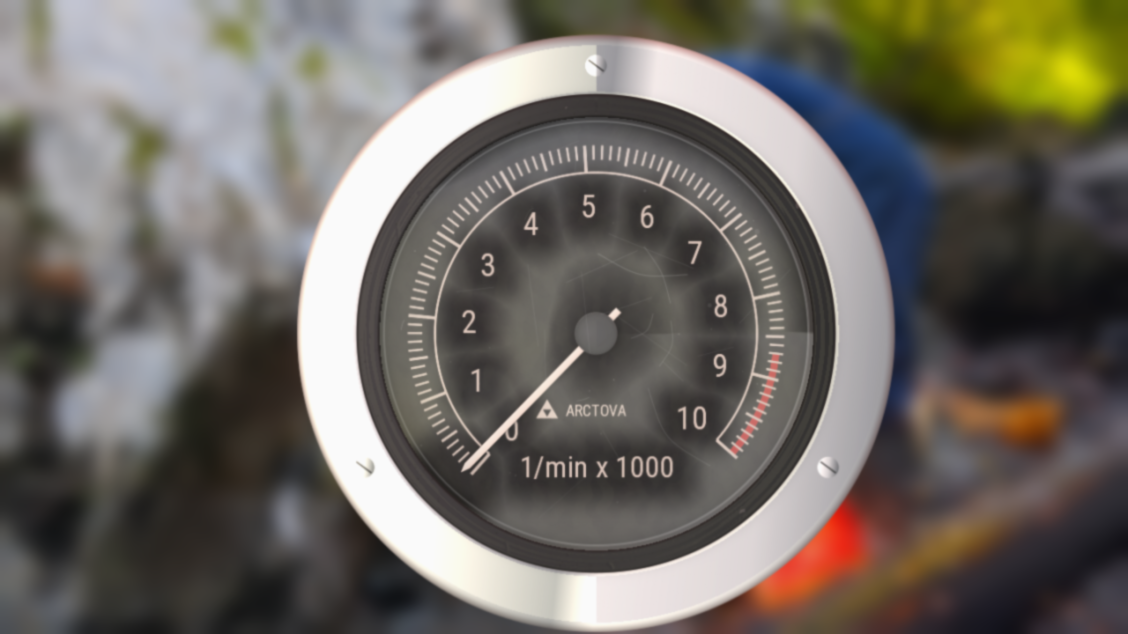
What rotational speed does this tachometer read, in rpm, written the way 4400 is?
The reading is 100
